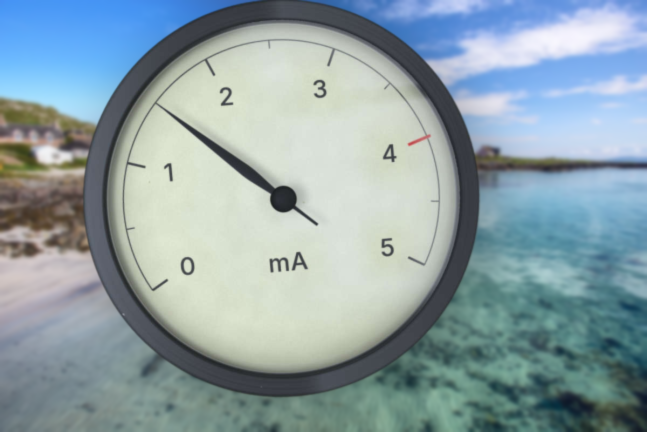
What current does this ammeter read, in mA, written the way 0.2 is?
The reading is 1.5
